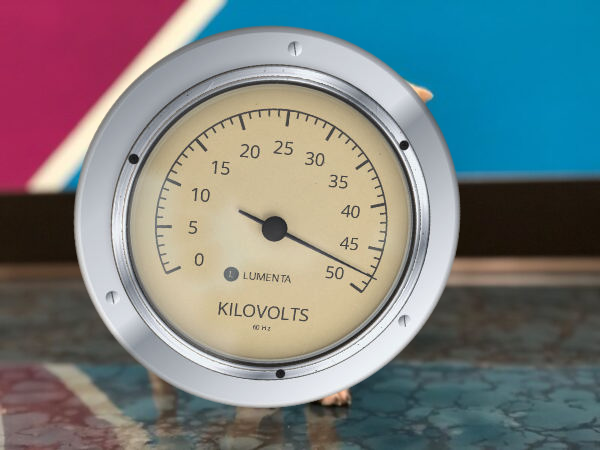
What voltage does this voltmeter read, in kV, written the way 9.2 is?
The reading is 48
